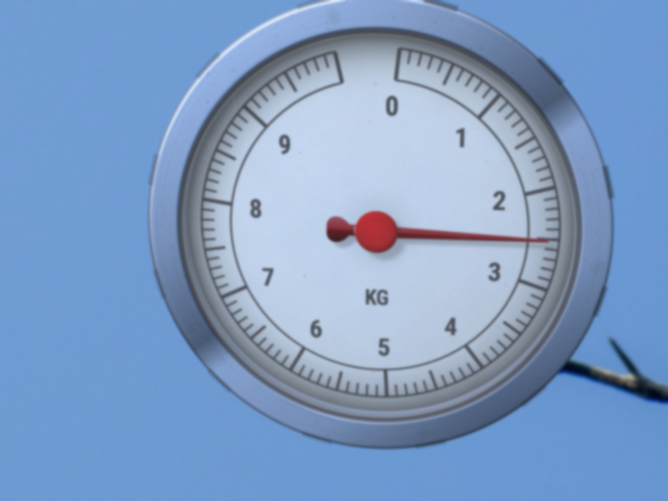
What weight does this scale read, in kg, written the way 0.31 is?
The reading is 2.5
